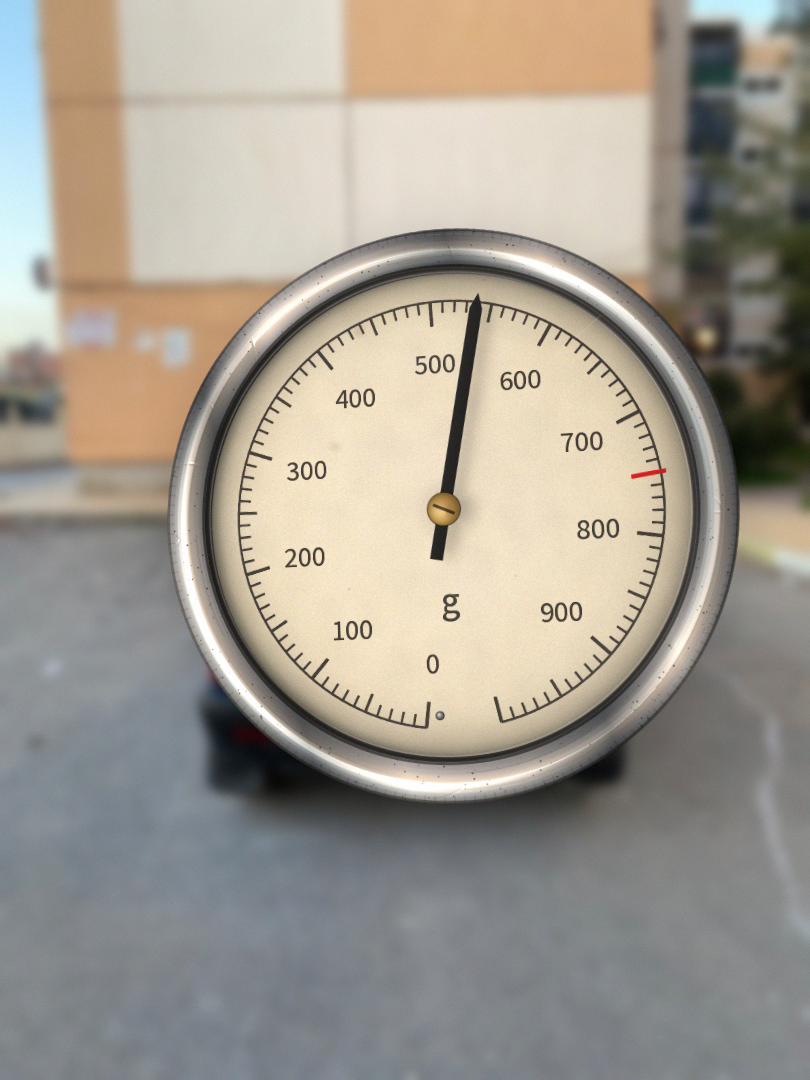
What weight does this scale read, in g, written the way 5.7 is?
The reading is 540
